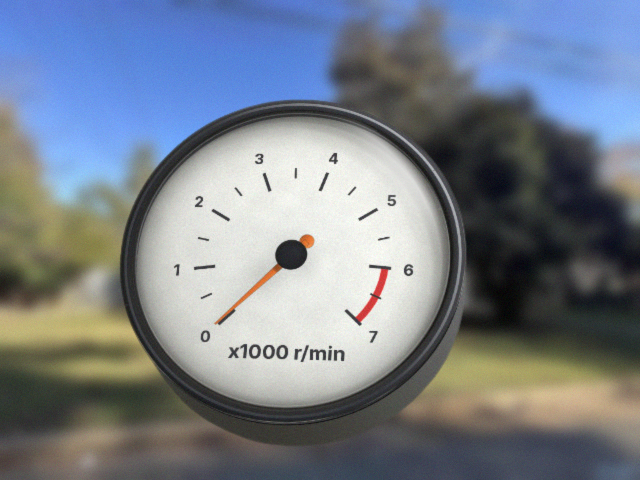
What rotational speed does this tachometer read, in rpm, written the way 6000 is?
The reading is 0
